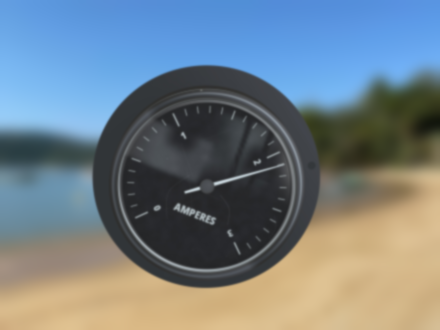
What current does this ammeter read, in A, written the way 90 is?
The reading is 2.1
